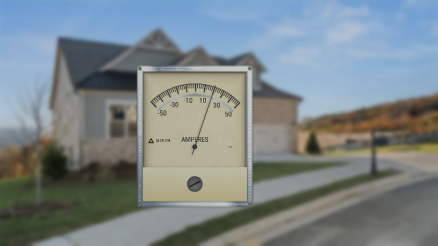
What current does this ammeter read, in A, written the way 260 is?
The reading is 20
